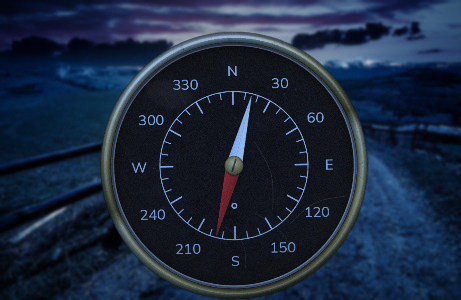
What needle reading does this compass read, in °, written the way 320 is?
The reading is 195
